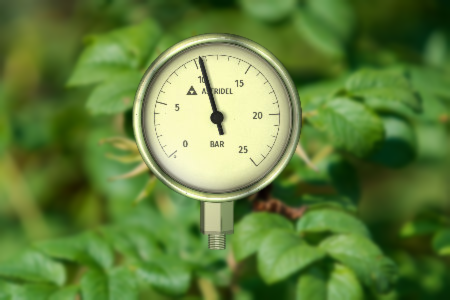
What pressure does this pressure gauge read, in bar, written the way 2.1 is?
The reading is 10.5
